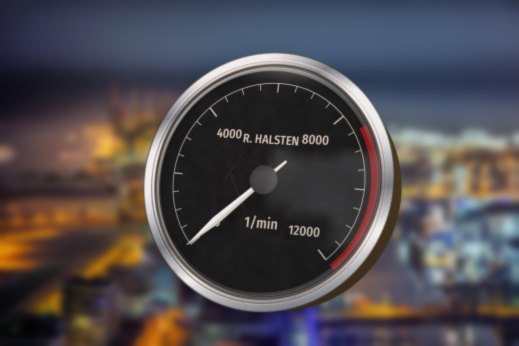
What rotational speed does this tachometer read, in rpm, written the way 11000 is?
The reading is 0
